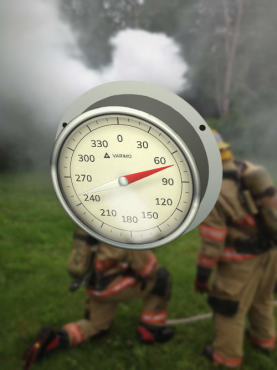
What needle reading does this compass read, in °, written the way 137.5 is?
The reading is 70
